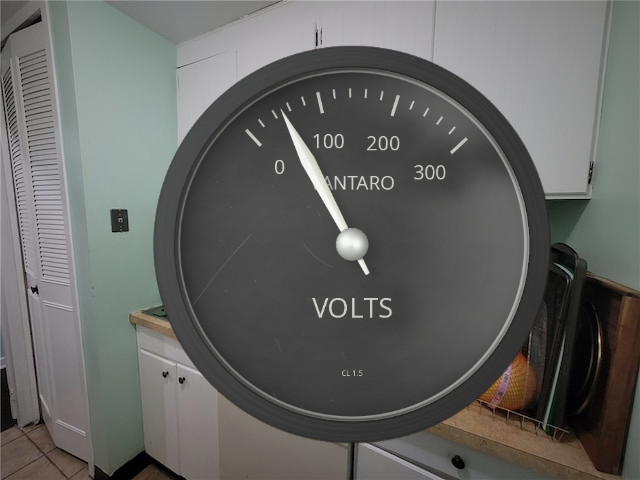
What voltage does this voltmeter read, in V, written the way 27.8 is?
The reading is 50
